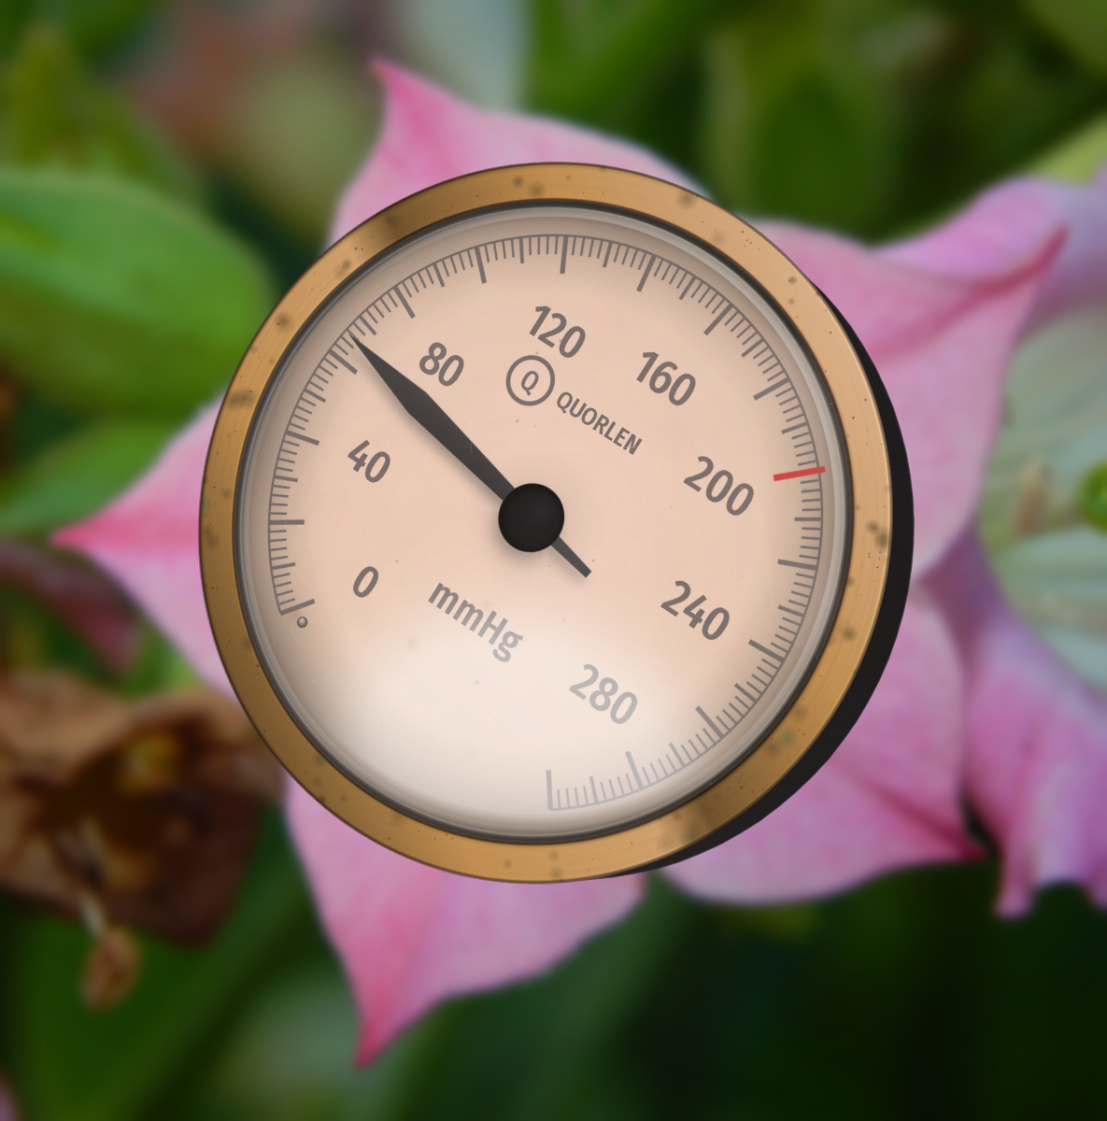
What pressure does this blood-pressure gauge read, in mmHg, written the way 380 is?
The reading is 66
